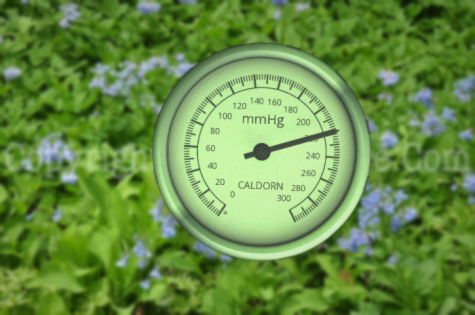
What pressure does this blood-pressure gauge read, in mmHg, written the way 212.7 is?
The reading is 220
